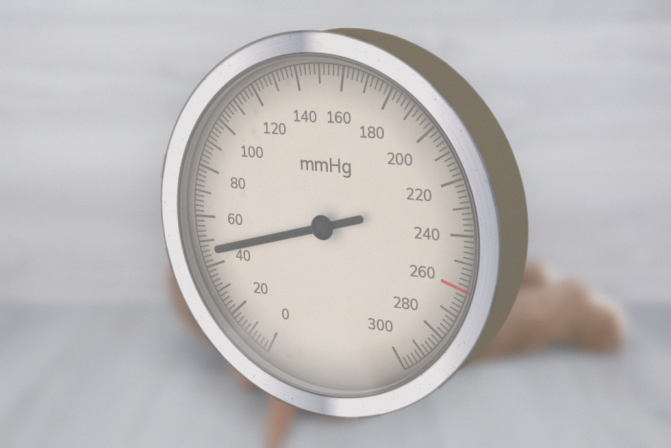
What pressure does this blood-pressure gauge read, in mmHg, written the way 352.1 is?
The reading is 46
